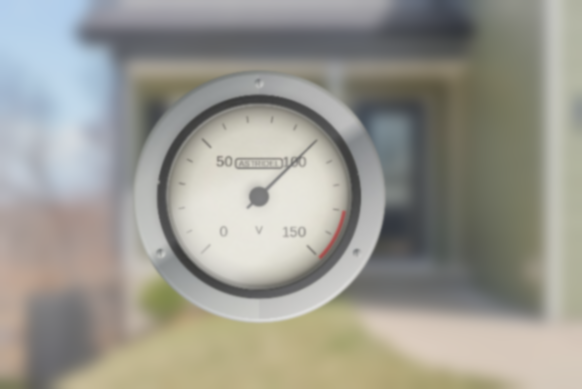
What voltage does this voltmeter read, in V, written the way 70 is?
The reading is 100
